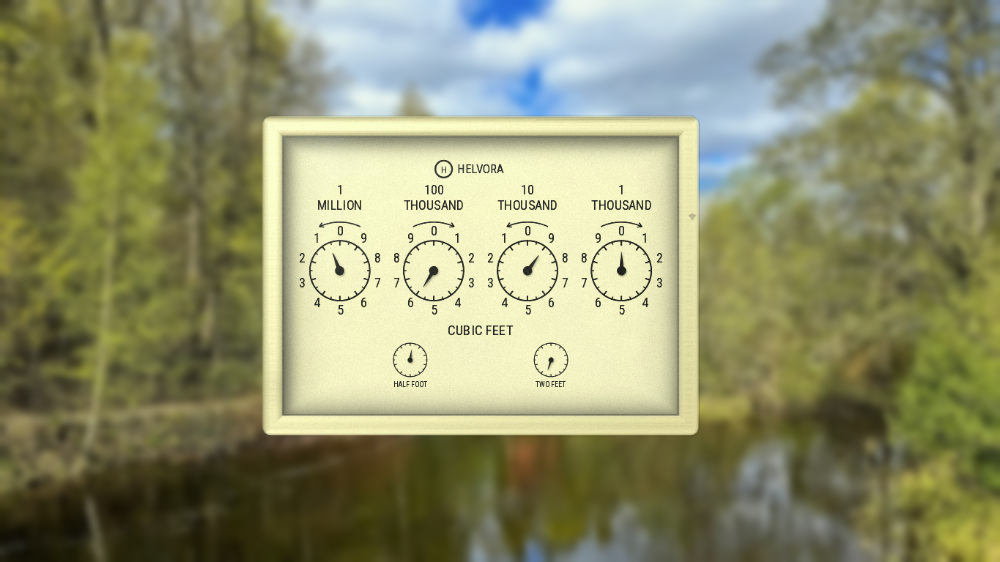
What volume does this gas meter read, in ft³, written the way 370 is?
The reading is 59000
